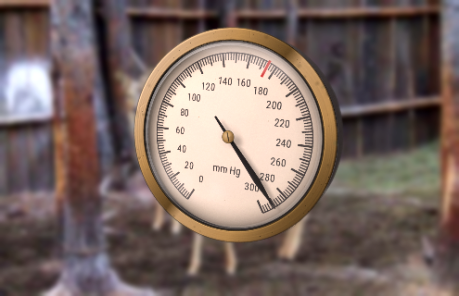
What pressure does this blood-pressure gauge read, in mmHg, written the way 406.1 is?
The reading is 290
